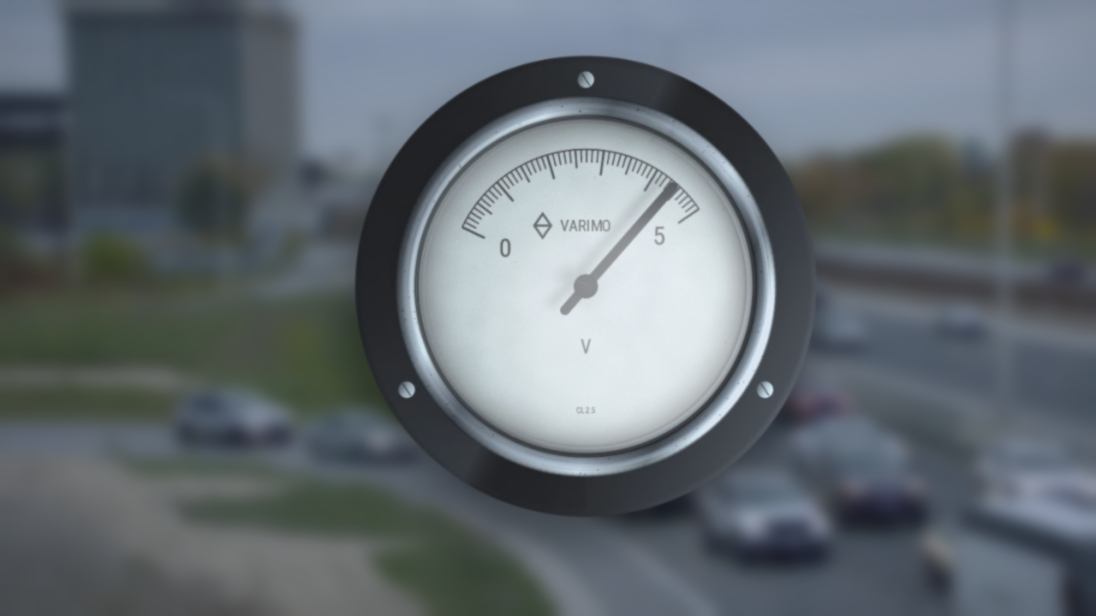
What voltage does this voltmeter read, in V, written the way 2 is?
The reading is 4.4
